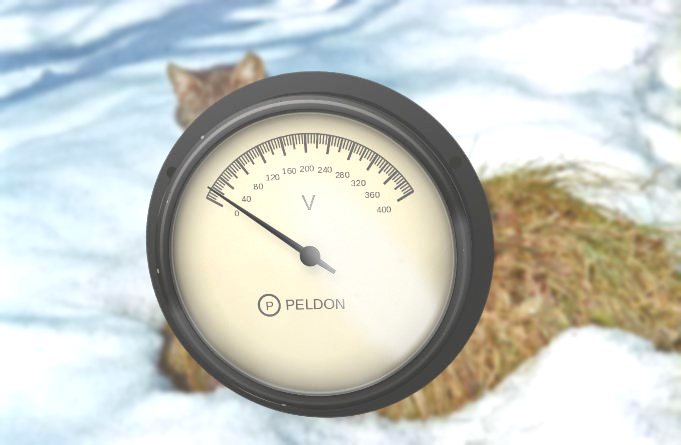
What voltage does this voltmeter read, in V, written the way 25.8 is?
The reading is 20
